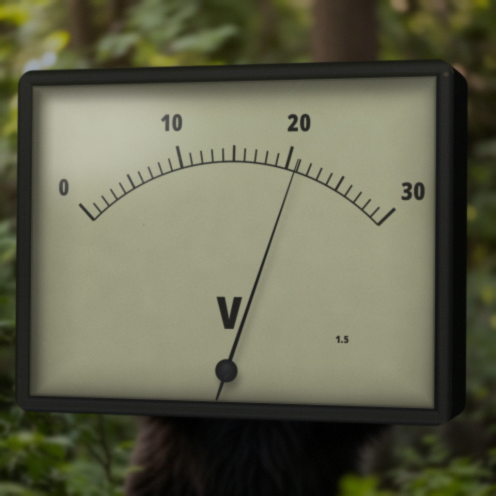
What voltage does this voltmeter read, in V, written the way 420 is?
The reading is 21
